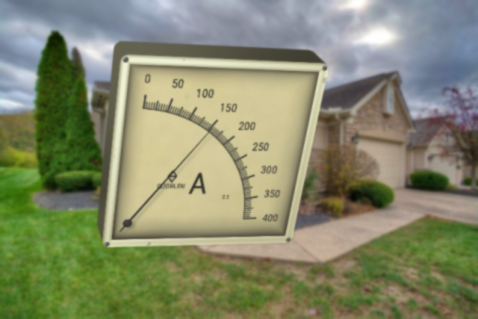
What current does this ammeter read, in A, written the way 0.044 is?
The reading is 150
